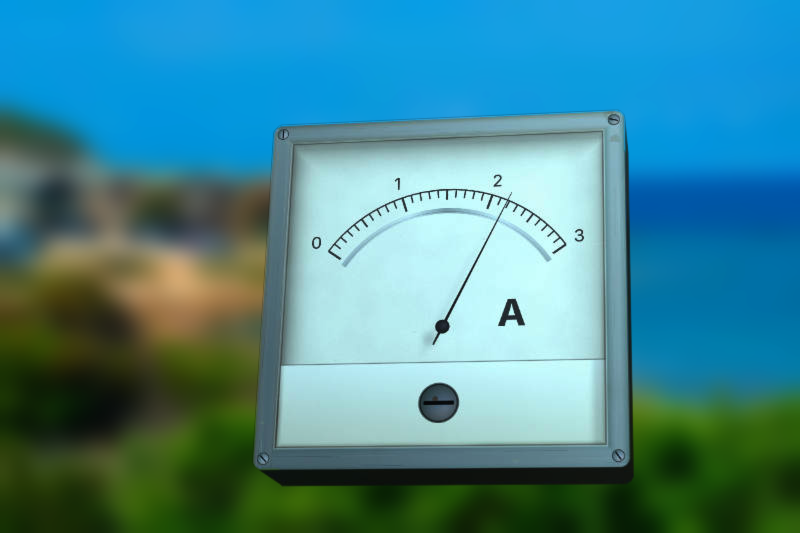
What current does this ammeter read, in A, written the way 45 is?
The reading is 2.2
